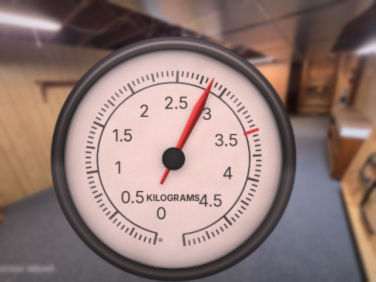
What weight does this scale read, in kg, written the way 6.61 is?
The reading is 2.85
